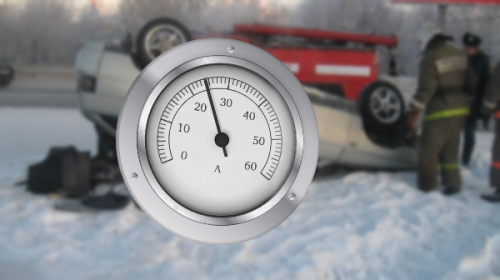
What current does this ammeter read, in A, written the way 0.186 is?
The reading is 24
